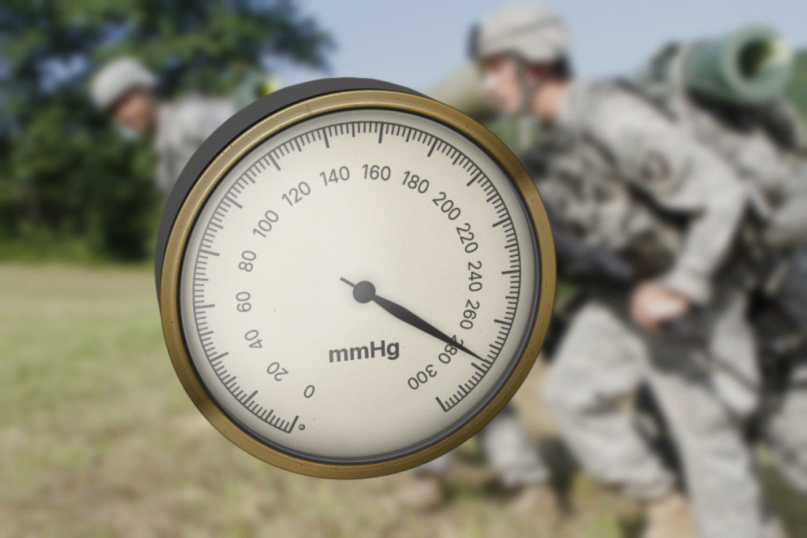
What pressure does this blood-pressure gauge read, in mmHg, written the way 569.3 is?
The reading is 276
